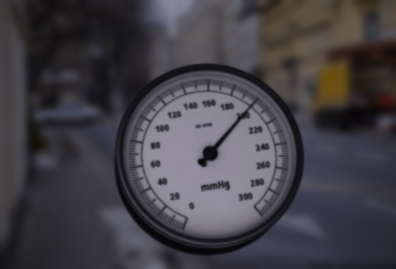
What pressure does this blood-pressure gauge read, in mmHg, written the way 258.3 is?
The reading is 200
